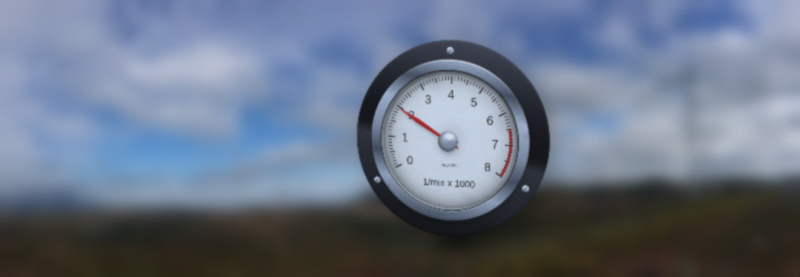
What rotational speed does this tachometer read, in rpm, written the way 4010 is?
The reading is 2000
